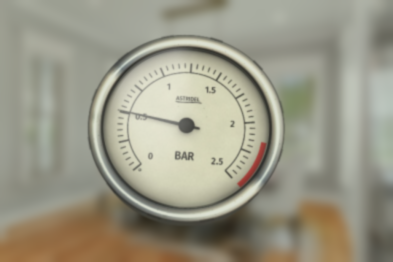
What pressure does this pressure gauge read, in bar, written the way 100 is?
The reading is 0.5
